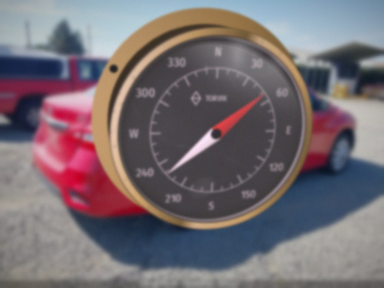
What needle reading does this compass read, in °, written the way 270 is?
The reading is 50
